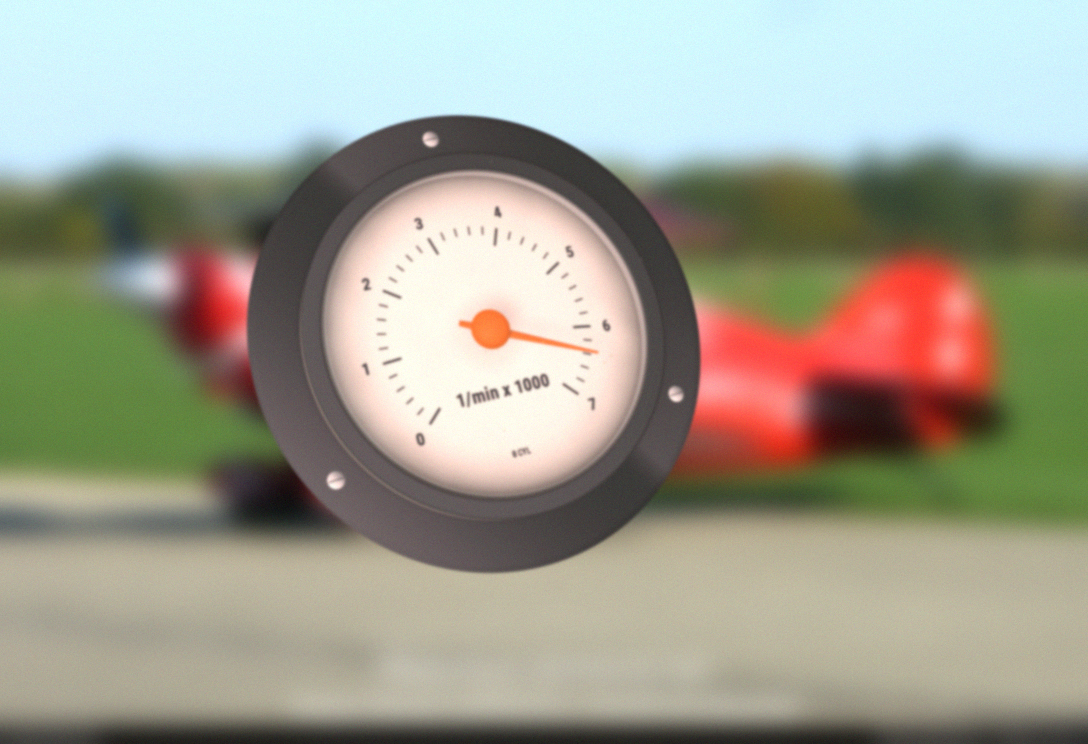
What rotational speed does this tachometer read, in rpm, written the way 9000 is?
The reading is 6400
